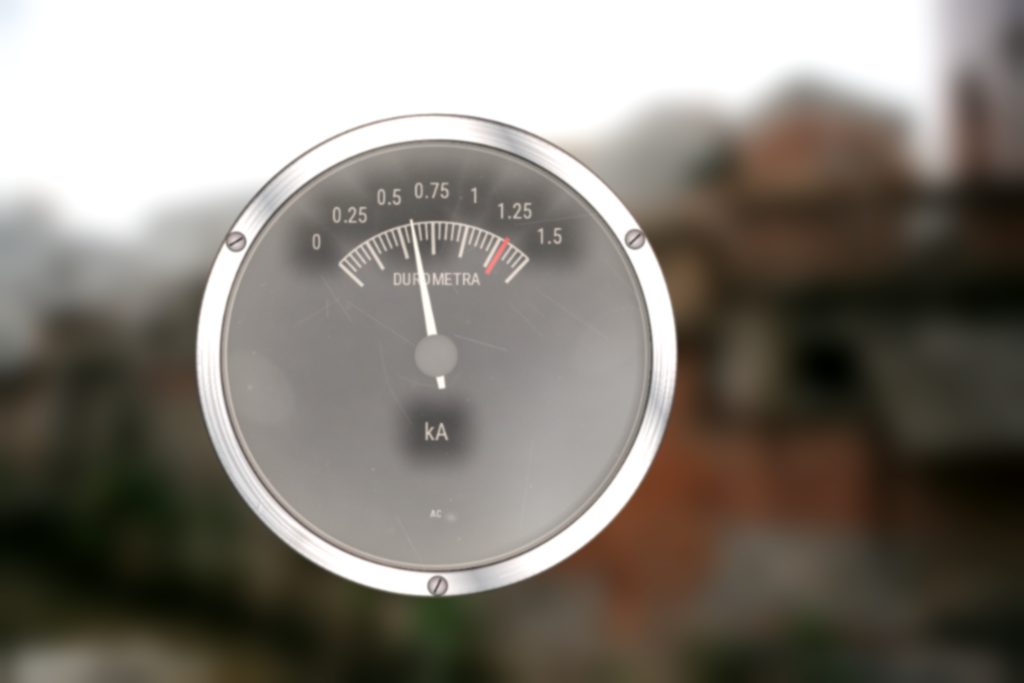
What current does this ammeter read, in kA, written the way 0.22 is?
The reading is 0.6
